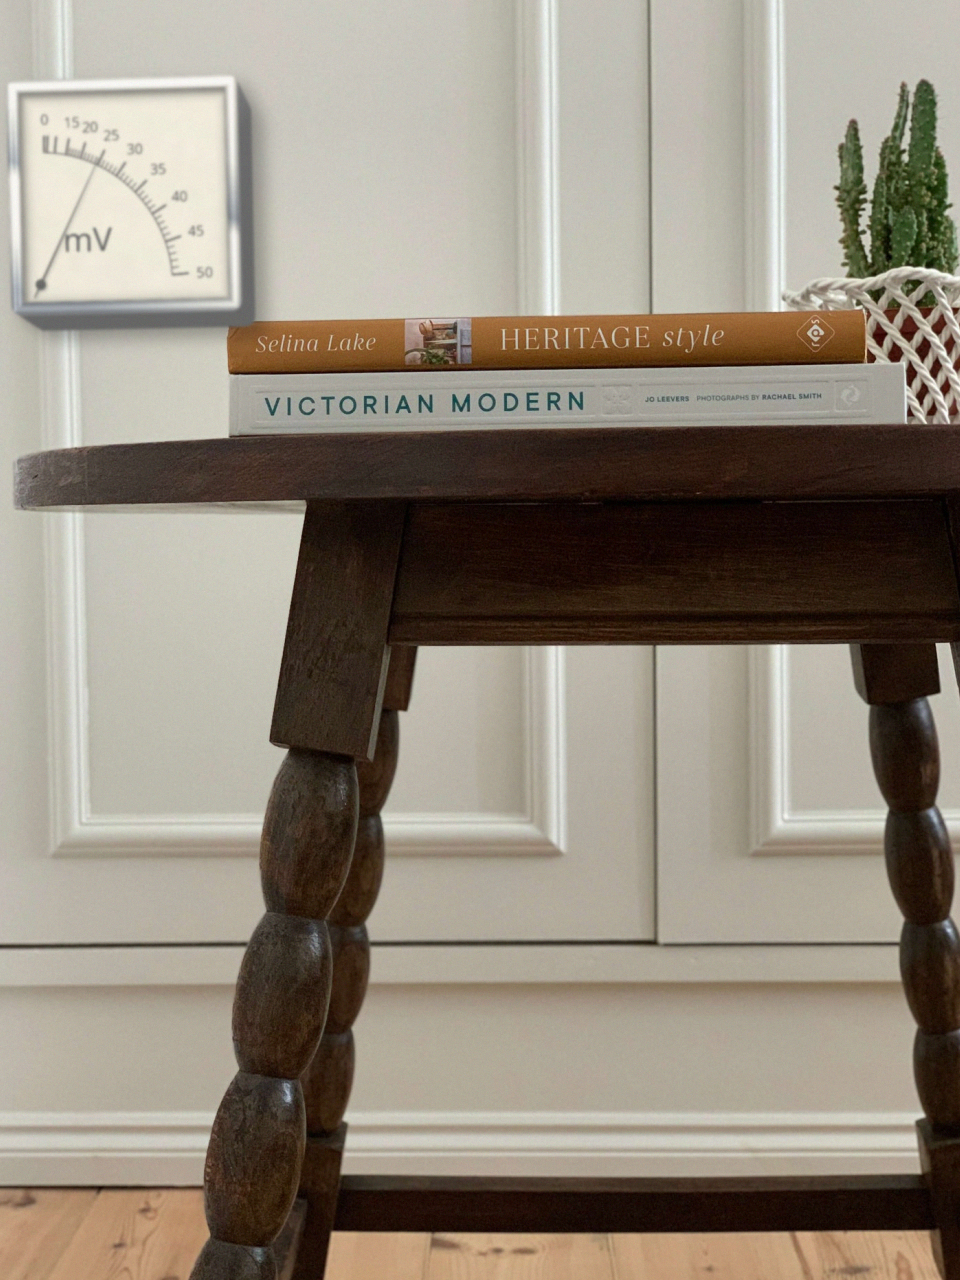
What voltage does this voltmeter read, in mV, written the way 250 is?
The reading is 25
